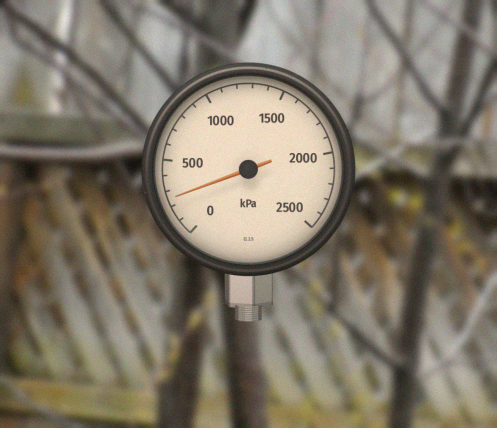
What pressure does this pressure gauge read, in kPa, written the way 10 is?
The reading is 250
